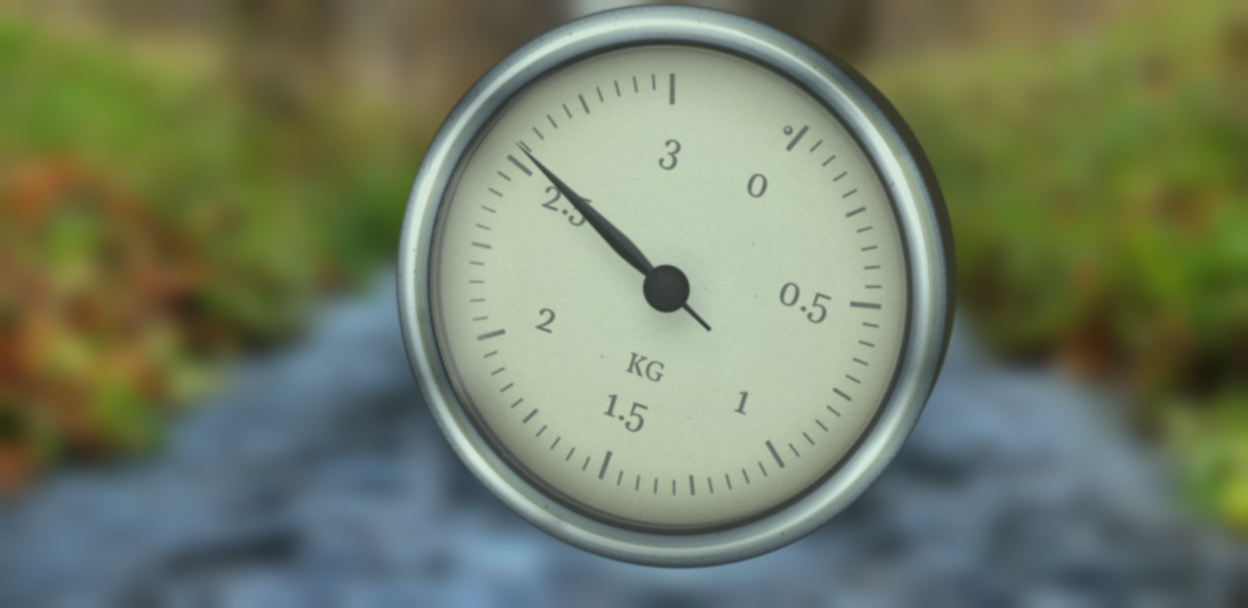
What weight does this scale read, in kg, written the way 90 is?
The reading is 2.55
